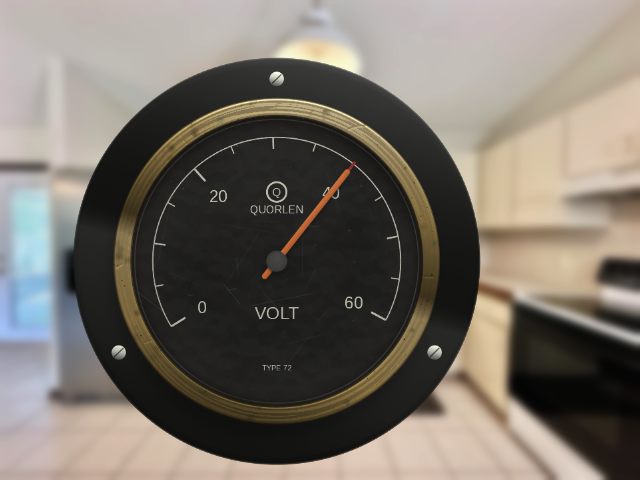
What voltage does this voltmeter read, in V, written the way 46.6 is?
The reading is 40
